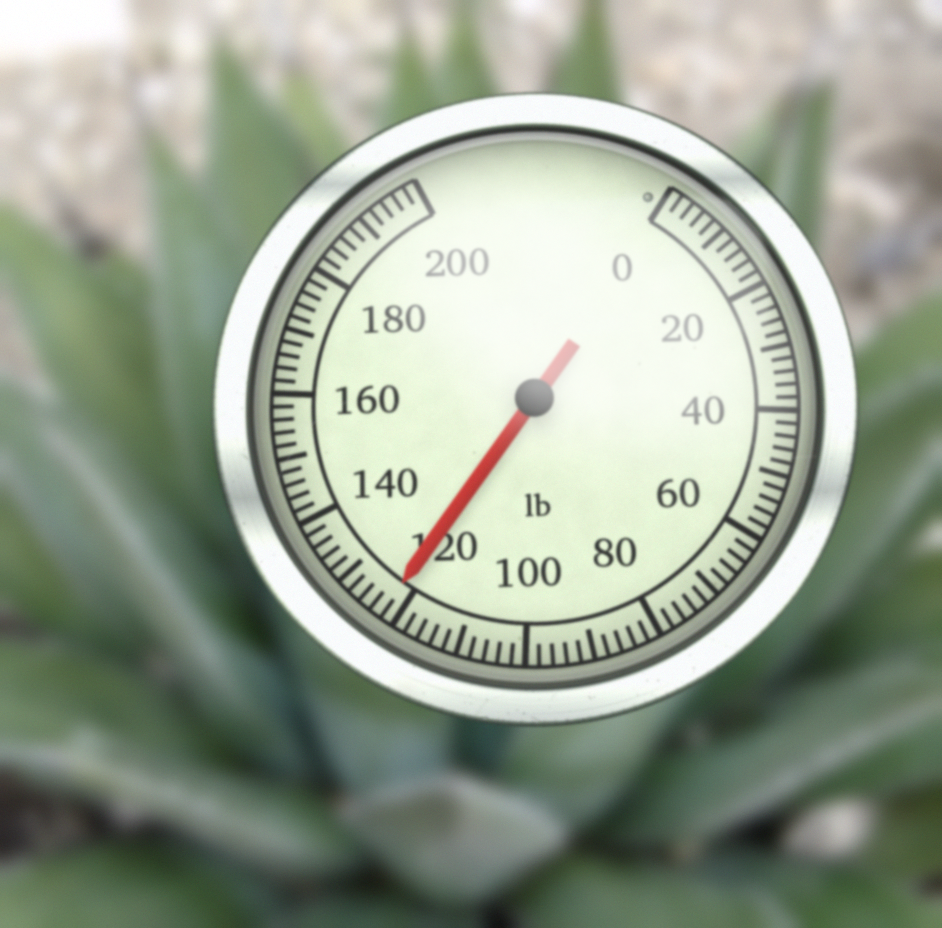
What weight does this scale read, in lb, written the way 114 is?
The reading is 122
